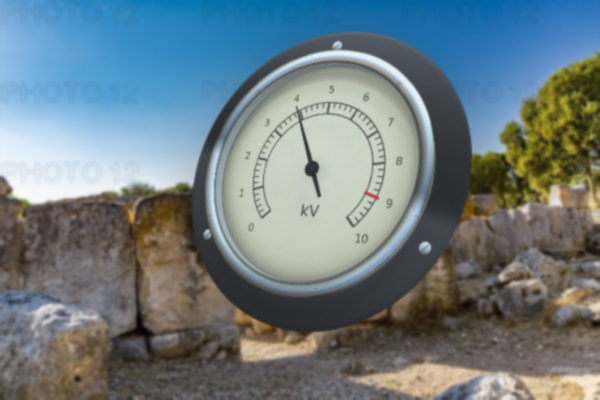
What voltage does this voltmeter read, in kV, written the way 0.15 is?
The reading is 4
